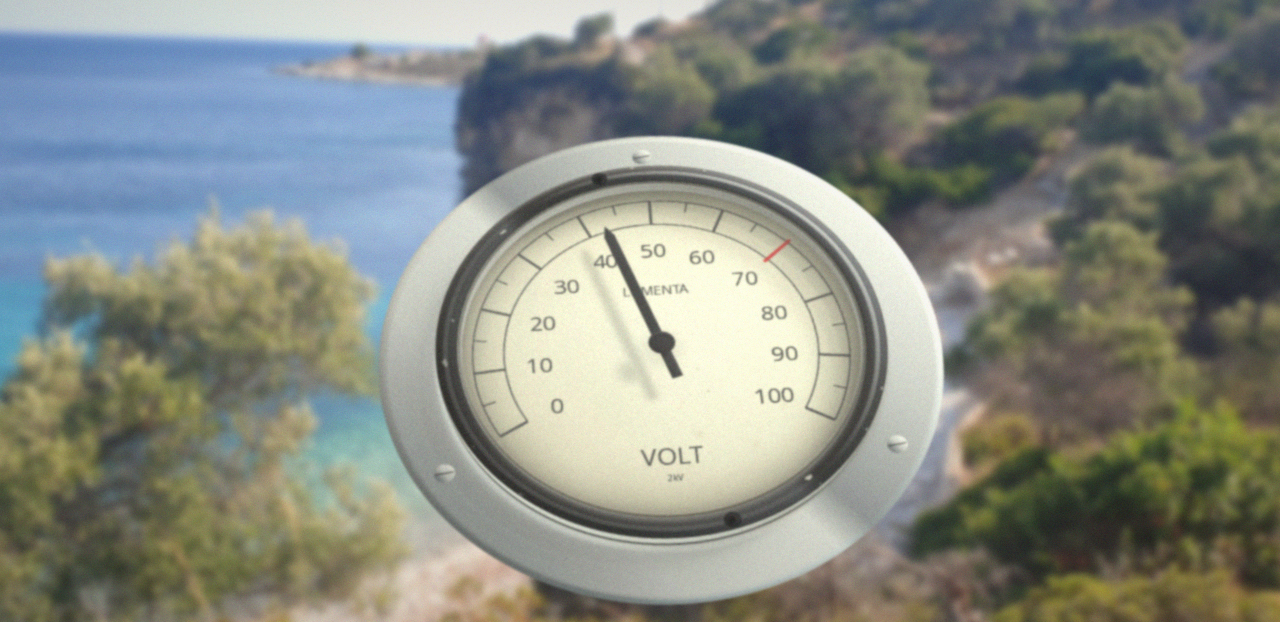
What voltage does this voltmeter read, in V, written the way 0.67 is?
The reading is 42.5
